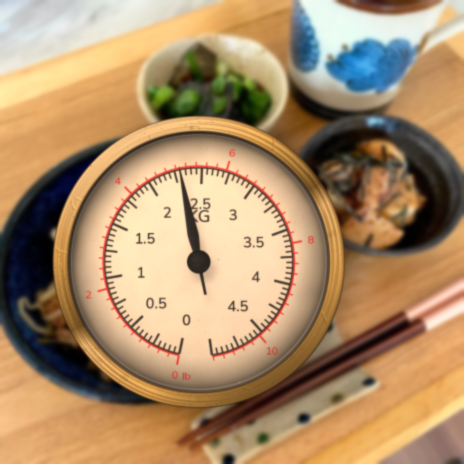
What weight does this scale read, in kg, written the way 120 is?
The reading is 2.3
